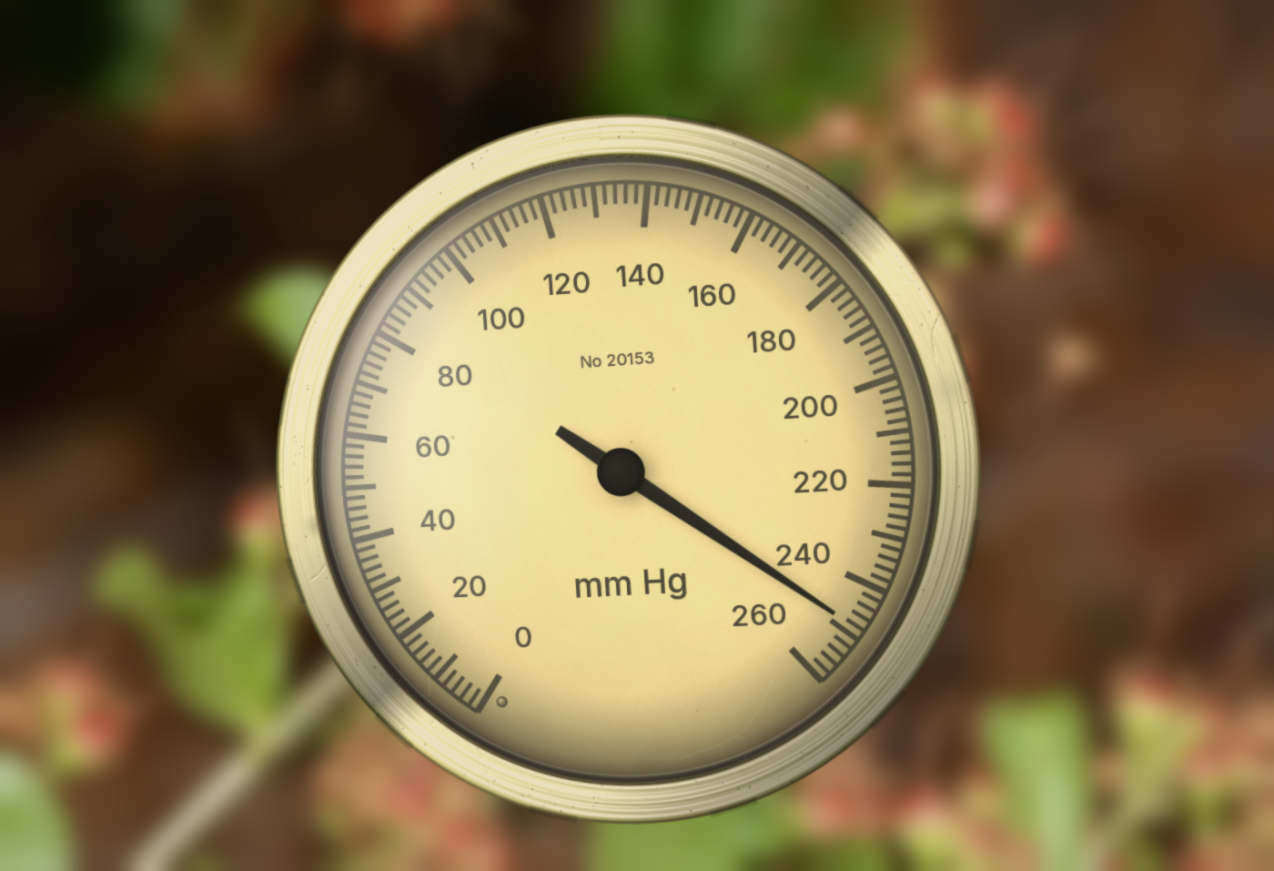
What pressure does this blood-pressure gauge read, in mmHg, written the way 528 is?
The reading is 248
